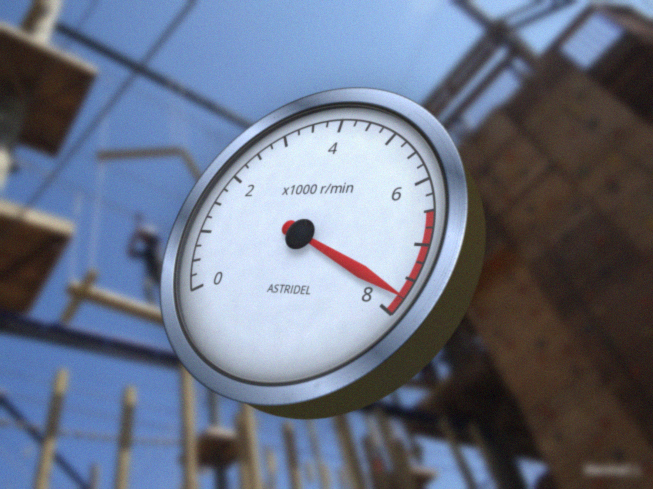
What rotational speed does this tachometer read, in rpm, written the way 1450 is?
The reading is 7750
